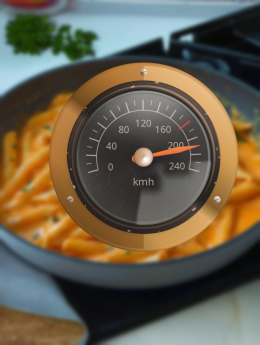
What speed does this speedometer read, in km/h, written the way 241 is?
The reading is 210
